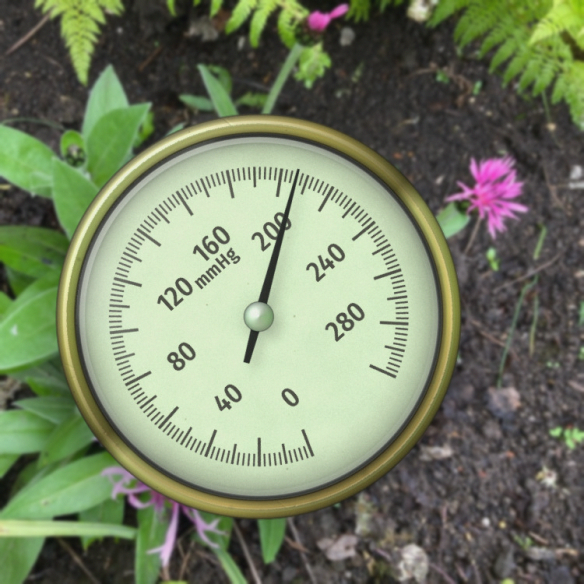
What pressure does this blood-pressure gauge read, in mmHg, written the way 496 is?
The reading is 206
